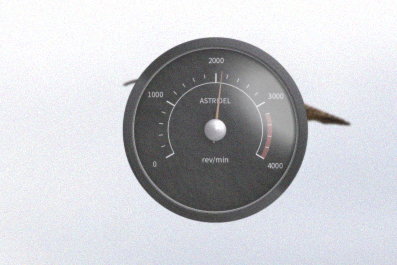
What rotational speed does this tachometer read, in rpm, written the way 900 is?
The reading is 2100
